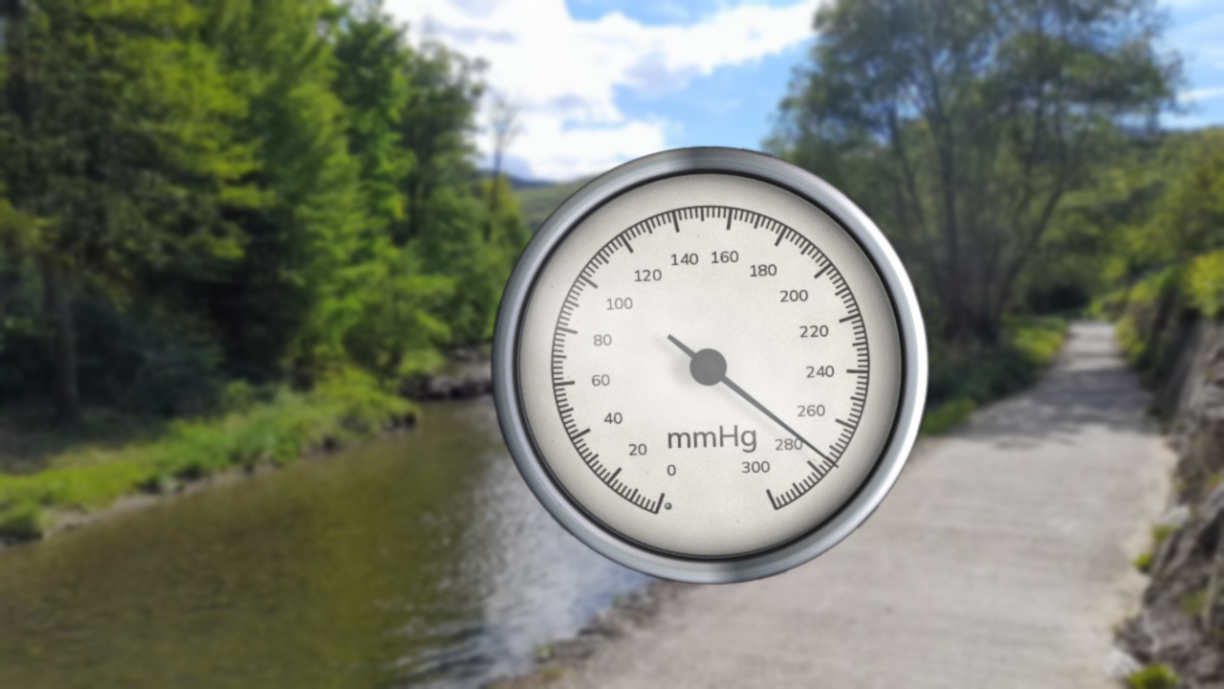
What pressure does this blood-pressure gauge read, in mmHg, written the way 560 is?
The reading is 274
